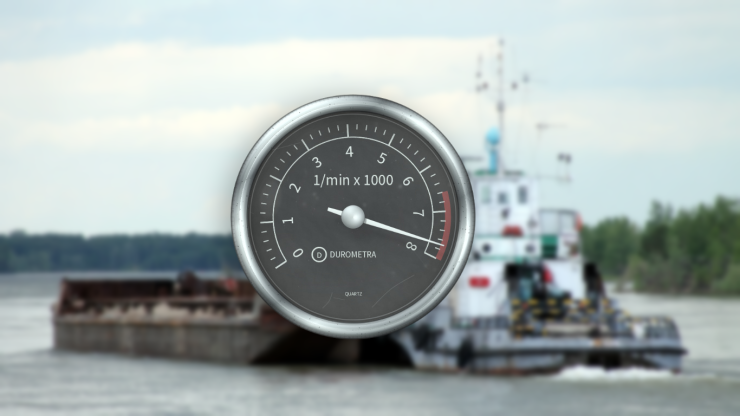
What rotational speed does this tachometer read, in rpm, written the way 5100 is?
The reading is 7700
